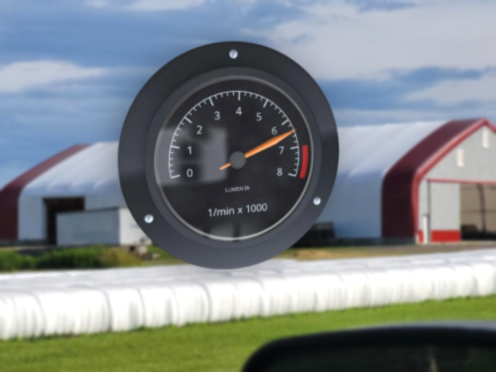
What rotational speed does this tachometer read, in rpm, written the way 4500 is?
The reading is 6400
